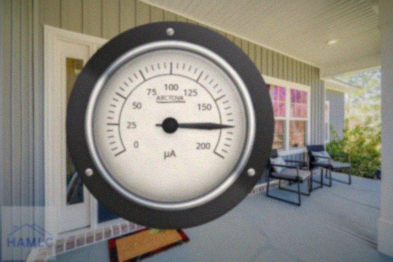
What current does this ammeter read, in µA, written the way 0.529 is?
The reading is 175
